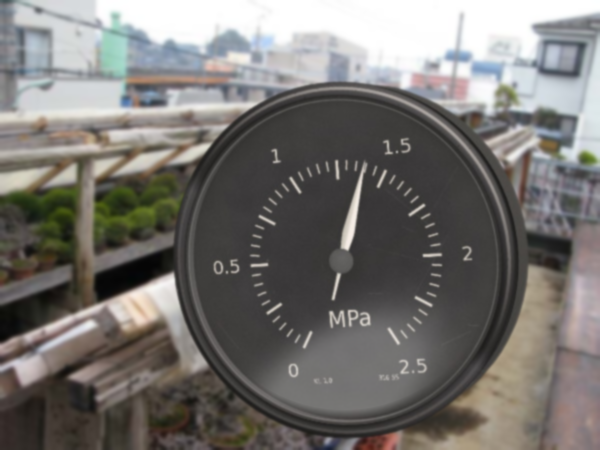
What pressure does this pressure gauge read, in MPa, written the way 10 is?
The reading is 1.4
